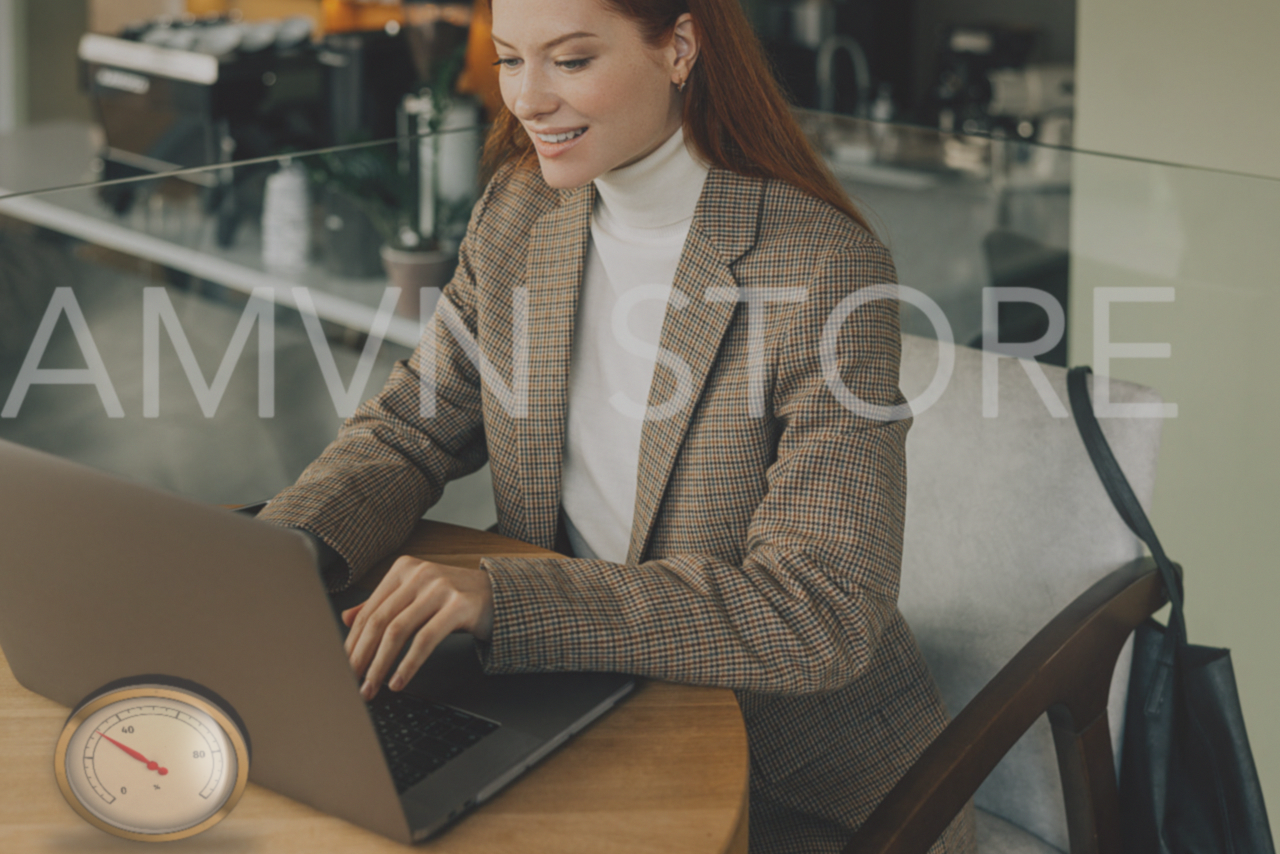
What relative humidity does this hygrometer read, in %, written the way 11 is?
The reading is 32
